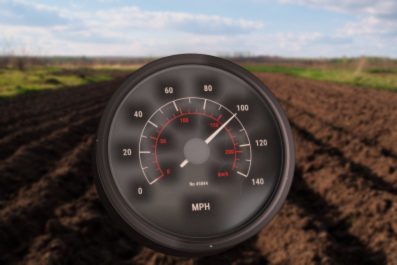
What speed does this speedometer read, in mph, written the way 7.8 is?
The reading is 100
